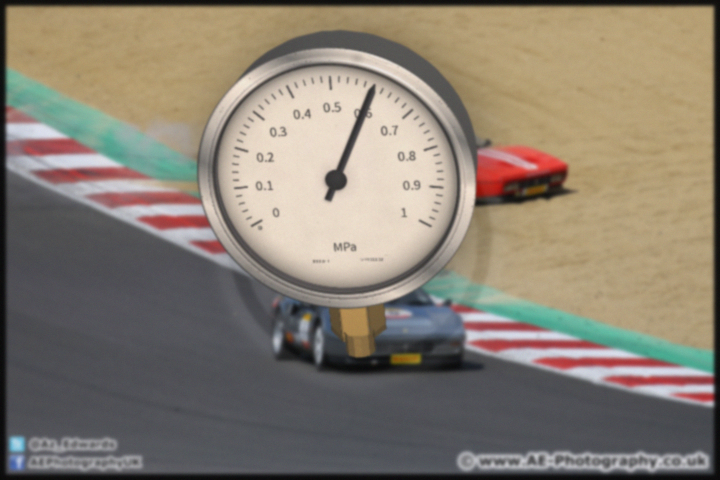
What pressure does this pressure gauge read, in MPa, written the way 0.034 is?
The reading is 0.6
